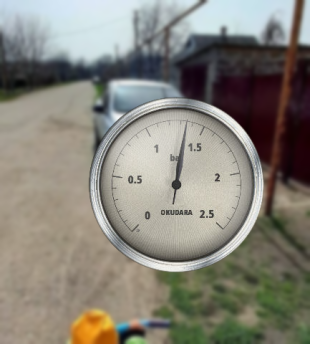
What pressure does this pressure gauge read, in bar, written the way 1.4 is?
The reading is 1.35
